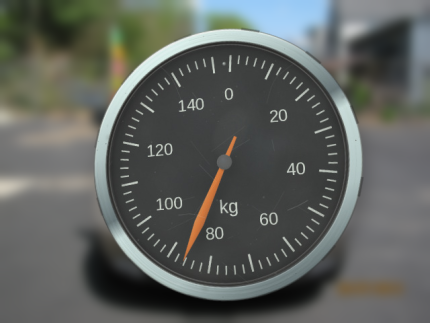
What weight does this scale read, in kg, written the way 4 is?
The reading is 86
